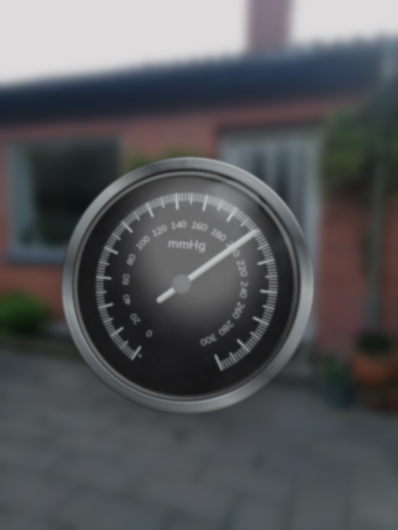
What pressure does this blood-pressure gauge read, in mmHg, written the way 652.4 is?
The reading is 200
